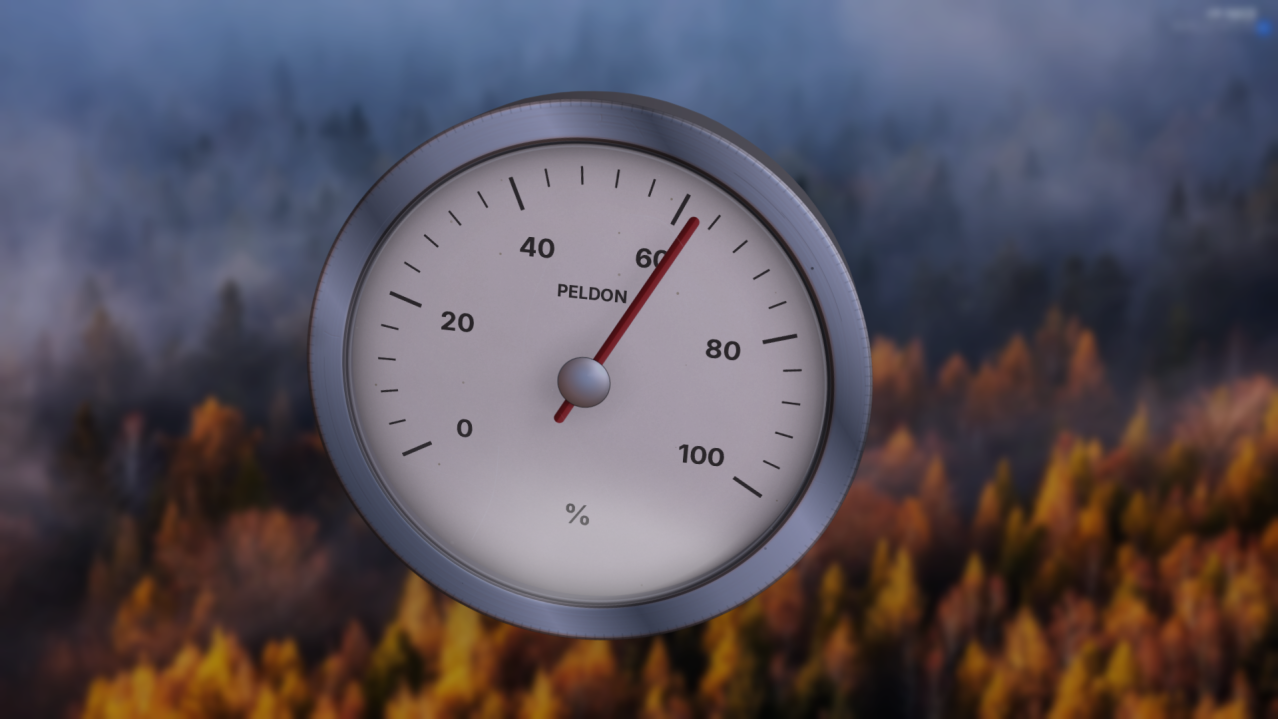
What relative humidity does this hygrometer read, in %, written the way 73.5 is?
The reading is 62
